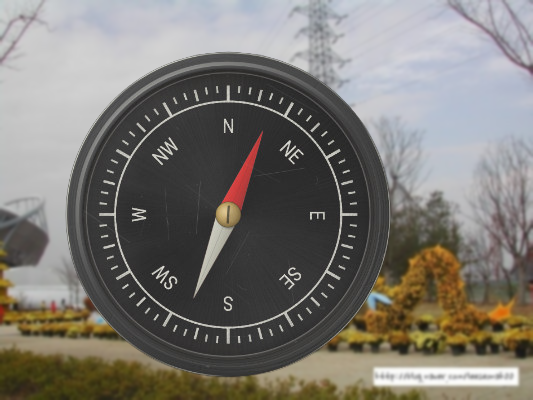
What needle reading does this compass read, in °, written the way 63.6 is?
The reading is 22.5
